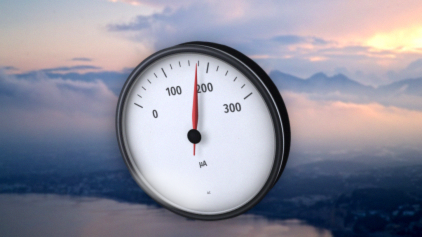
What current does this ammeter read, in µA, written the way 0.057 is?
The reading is 180
